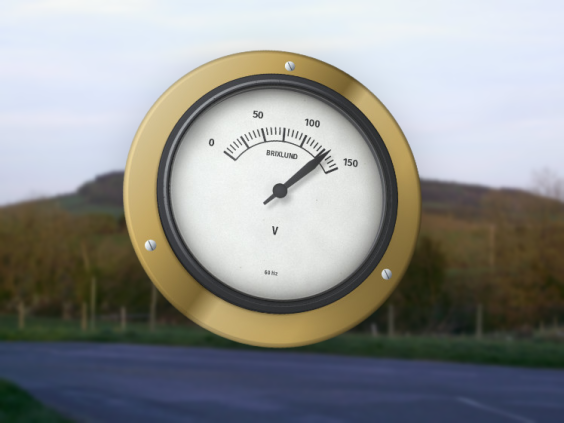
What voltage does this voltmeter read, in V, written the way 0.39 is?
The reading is 130
